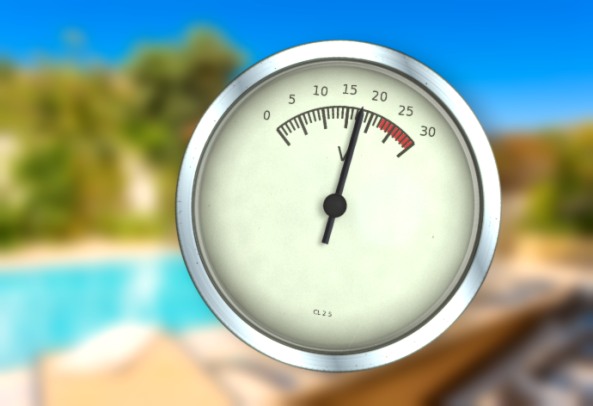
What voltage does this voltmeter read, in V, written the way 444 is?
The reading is 18
